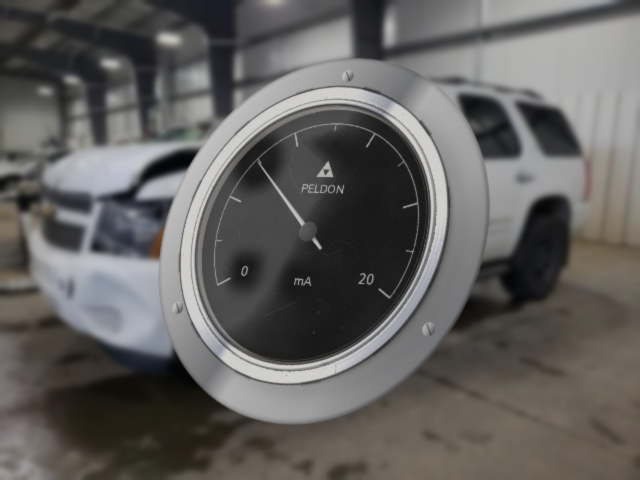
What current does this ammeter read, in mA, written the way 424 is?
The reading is 6
